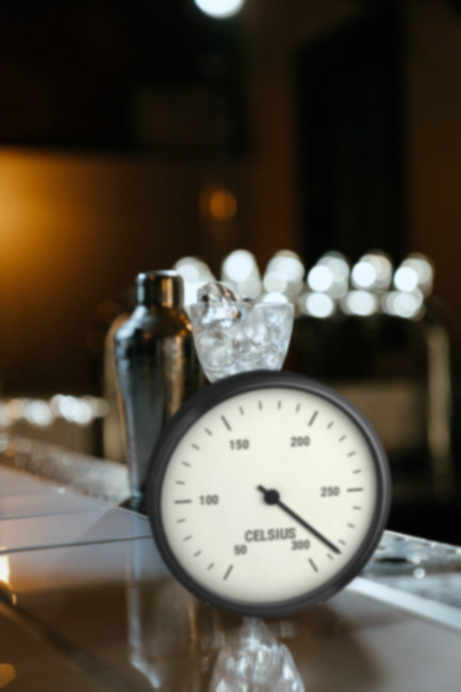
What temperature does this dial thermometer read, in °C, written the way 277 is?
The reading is 285
